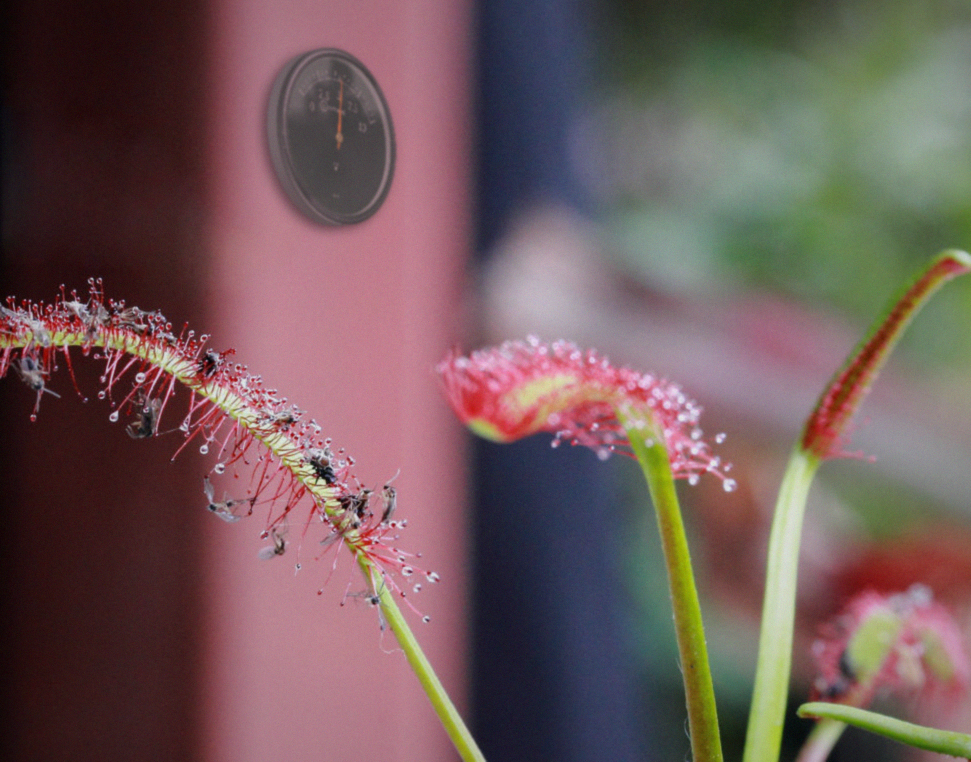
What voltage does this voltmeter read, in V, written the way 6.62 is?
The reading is 5
